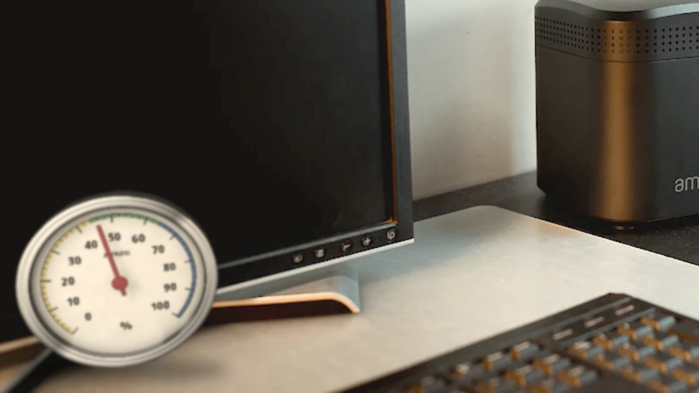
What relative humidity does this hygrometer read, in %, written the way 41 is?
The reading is 46
